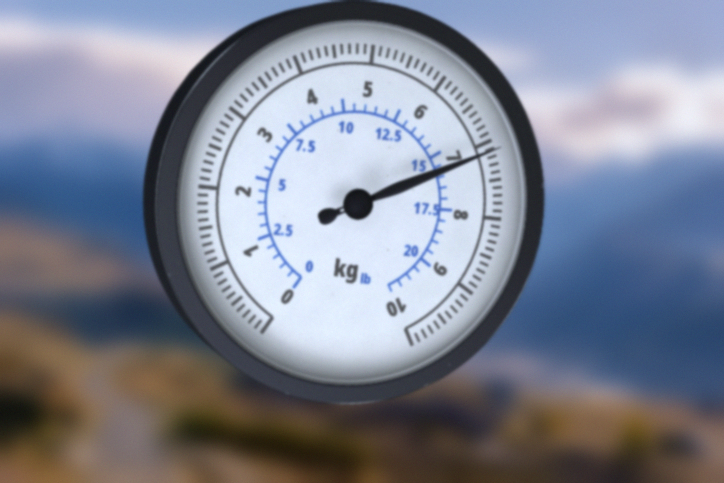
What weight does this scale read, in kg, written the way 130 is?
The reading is 7.1
